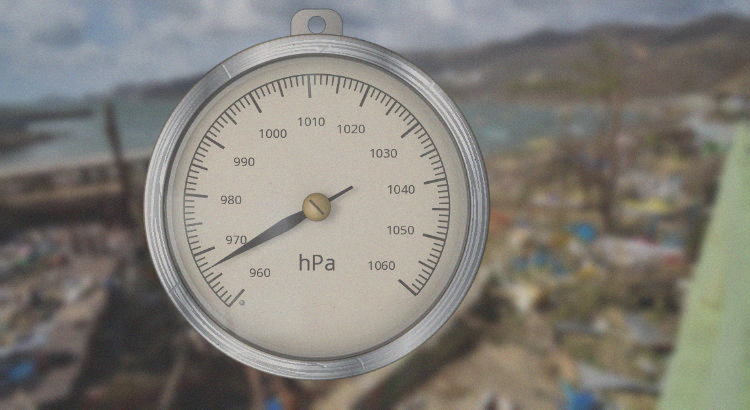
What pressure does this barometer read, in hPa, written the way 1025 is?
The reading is 967
